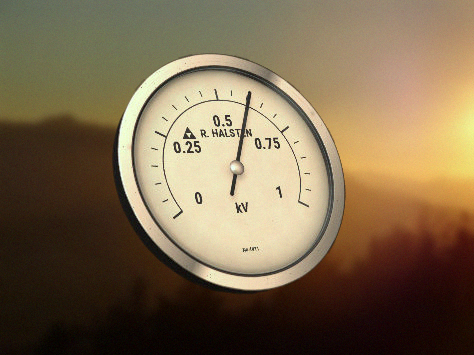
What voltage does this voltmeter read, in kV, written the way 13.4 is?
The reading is 0.6
